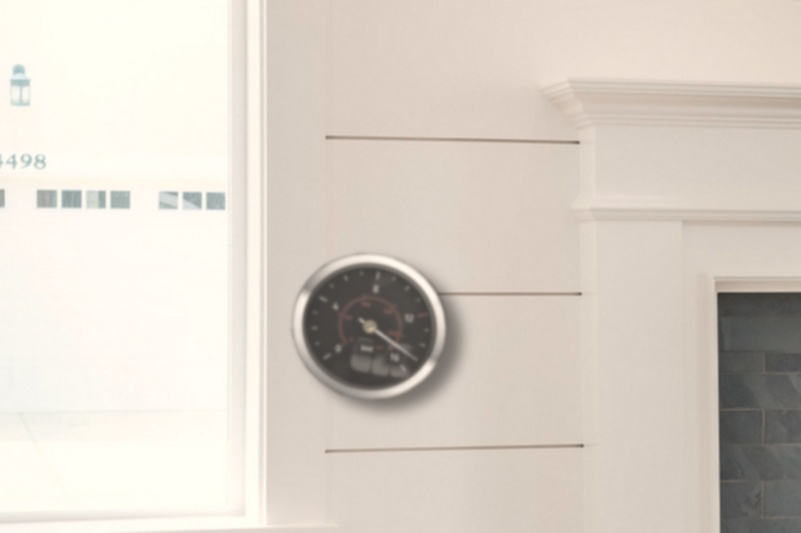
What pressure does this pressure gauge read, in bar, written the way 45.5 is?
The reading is 15
